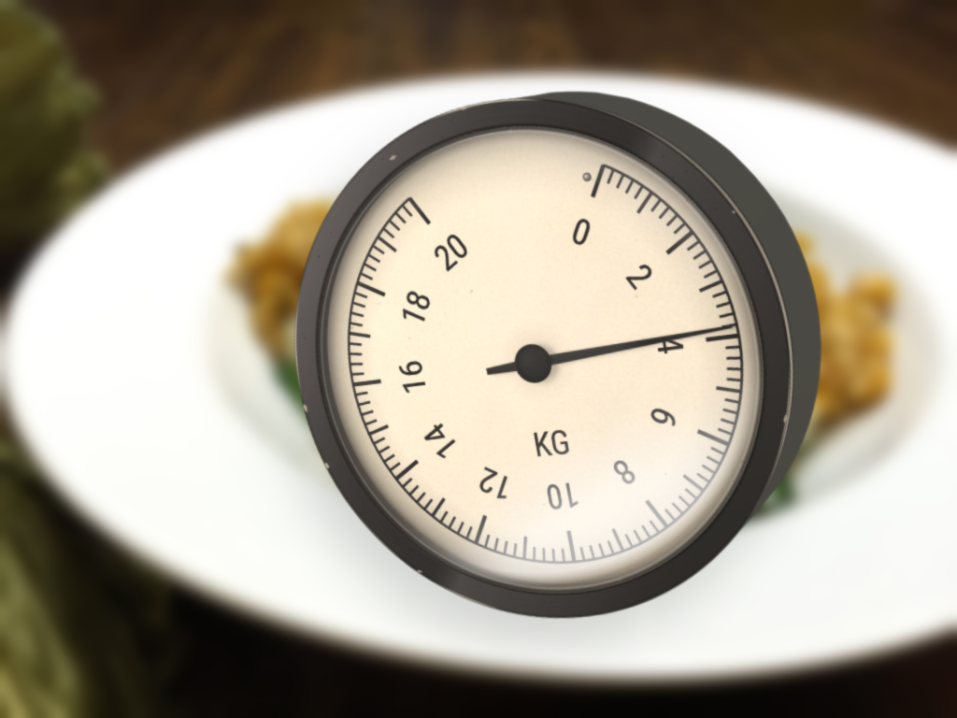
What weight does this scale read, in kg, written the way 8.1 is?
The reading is 3.8
